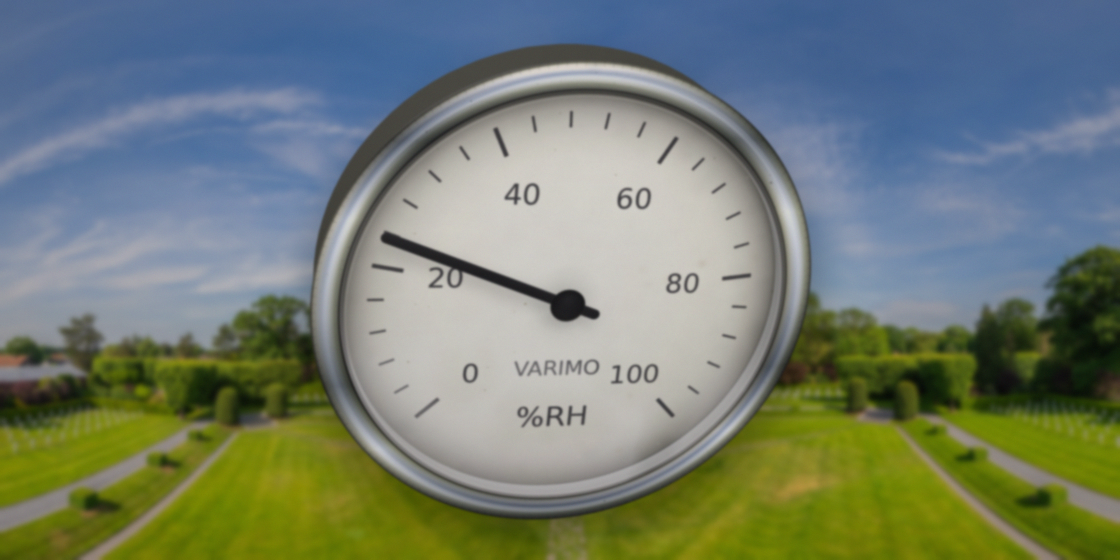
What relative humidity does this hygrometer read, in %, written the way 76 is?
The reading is 24
